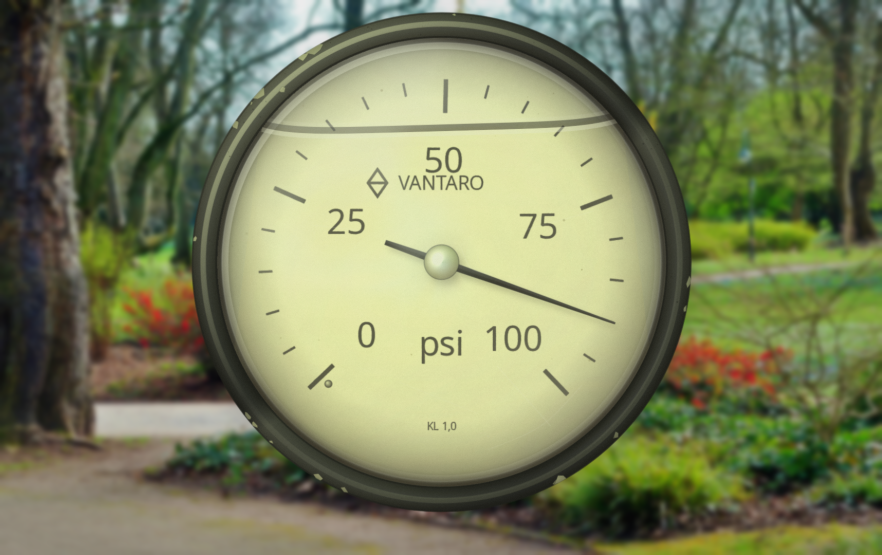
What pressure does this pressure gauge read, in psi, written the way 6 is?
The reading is 90
